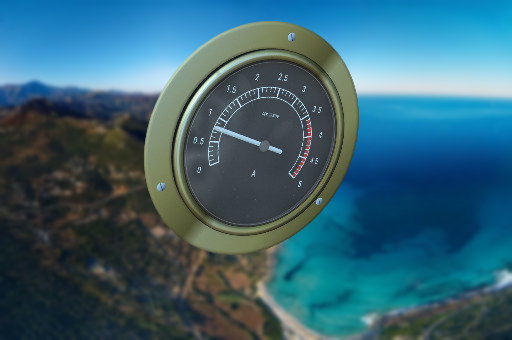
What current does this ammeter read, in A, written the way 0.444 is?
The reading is 0.8
